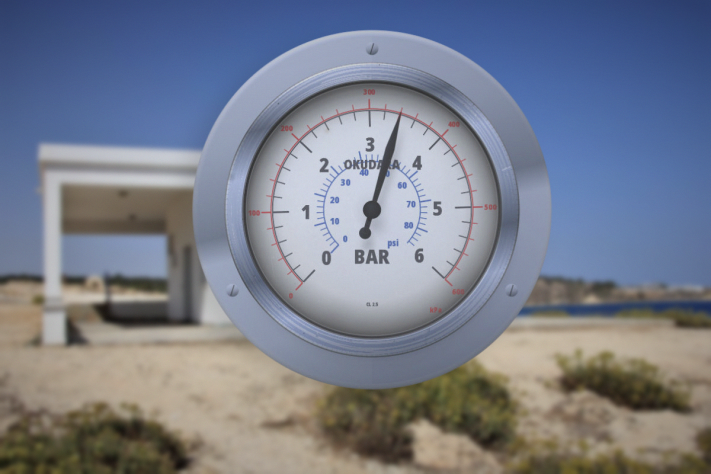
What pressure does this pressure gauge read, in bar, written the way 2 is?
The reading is 3.4
